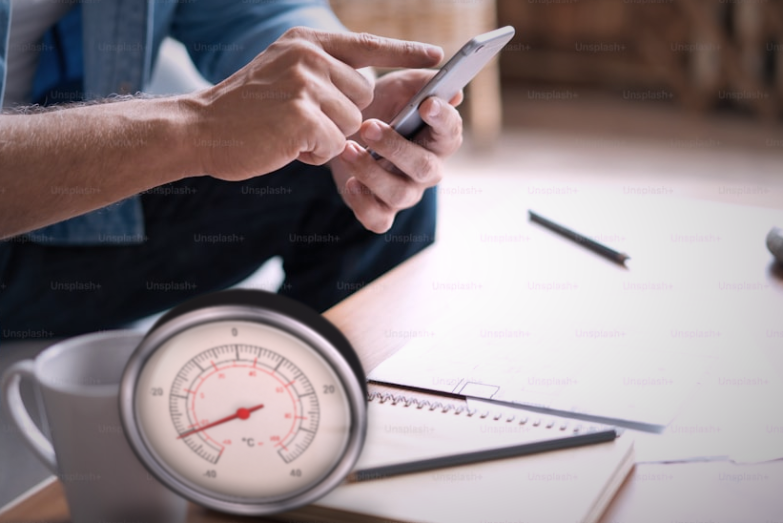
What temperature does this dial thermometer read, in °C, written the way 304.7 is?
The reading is -30
